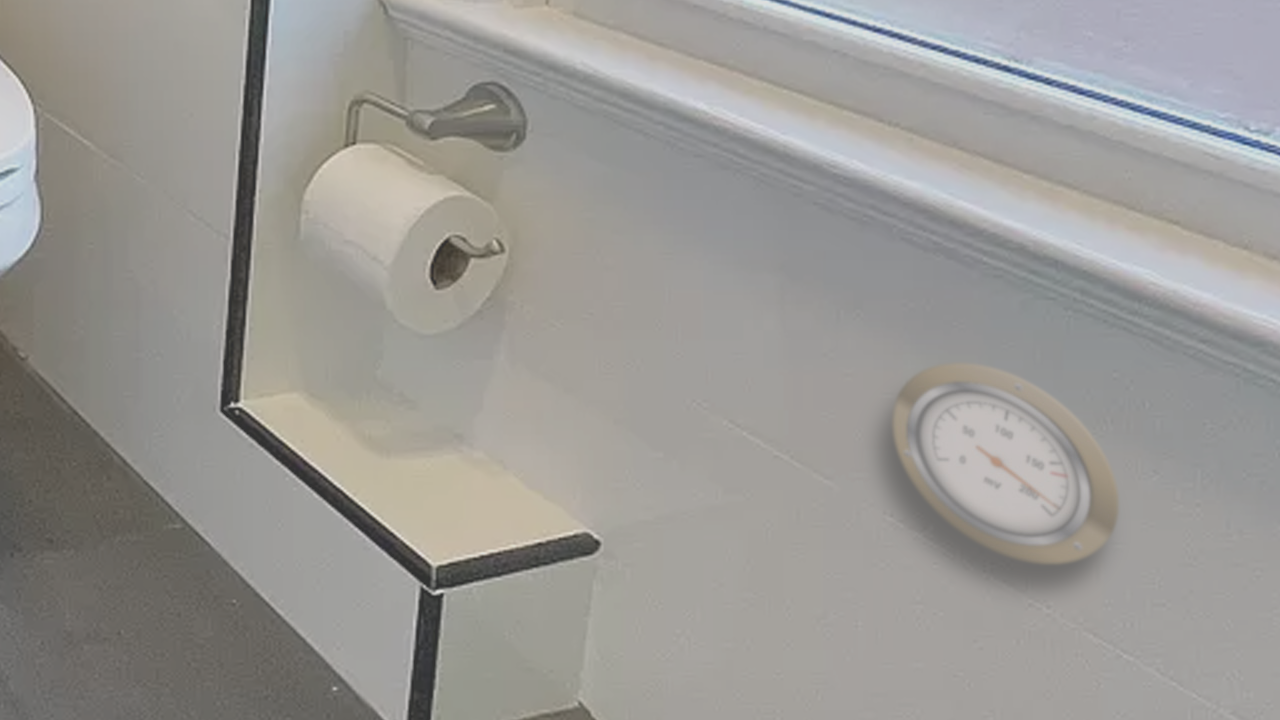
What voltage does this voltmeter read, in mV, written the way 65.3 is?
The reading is 190
